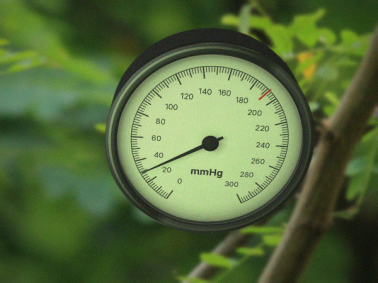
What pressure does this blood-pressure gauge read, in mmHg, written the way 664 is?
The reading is 30
